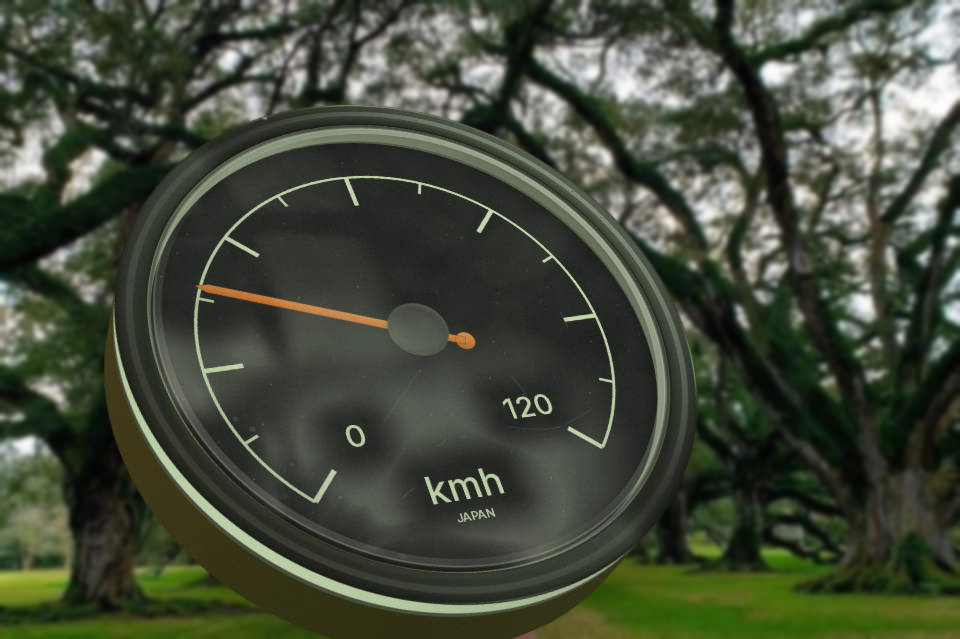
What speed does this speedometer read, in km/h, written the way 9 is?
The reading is 30
